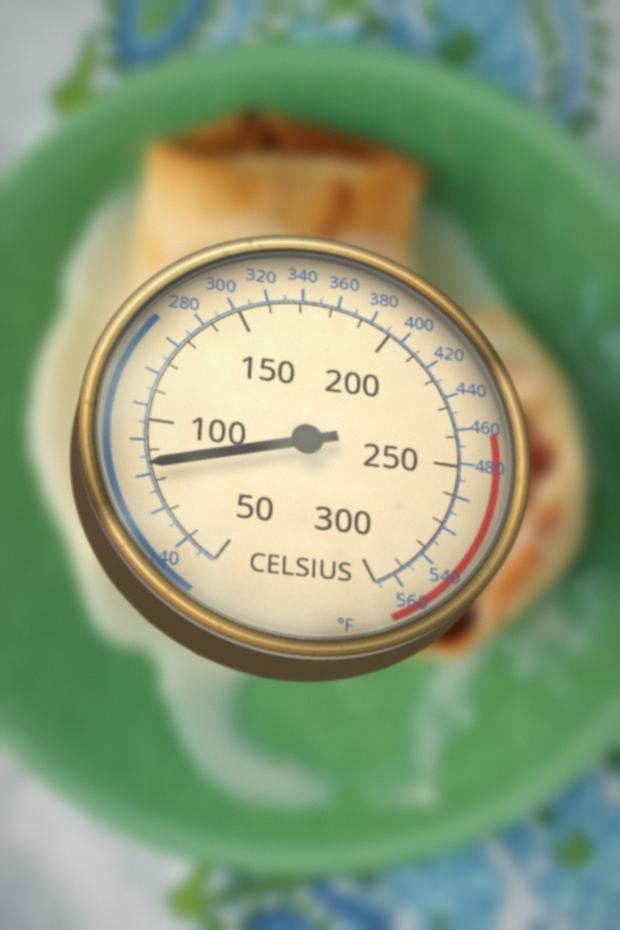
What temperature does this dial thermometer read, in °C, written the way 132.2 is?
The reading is 85
